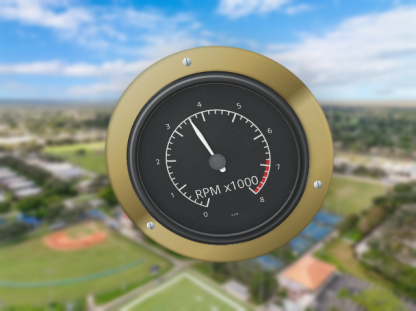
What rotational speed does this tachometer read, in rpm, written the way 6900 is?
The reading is 3600
